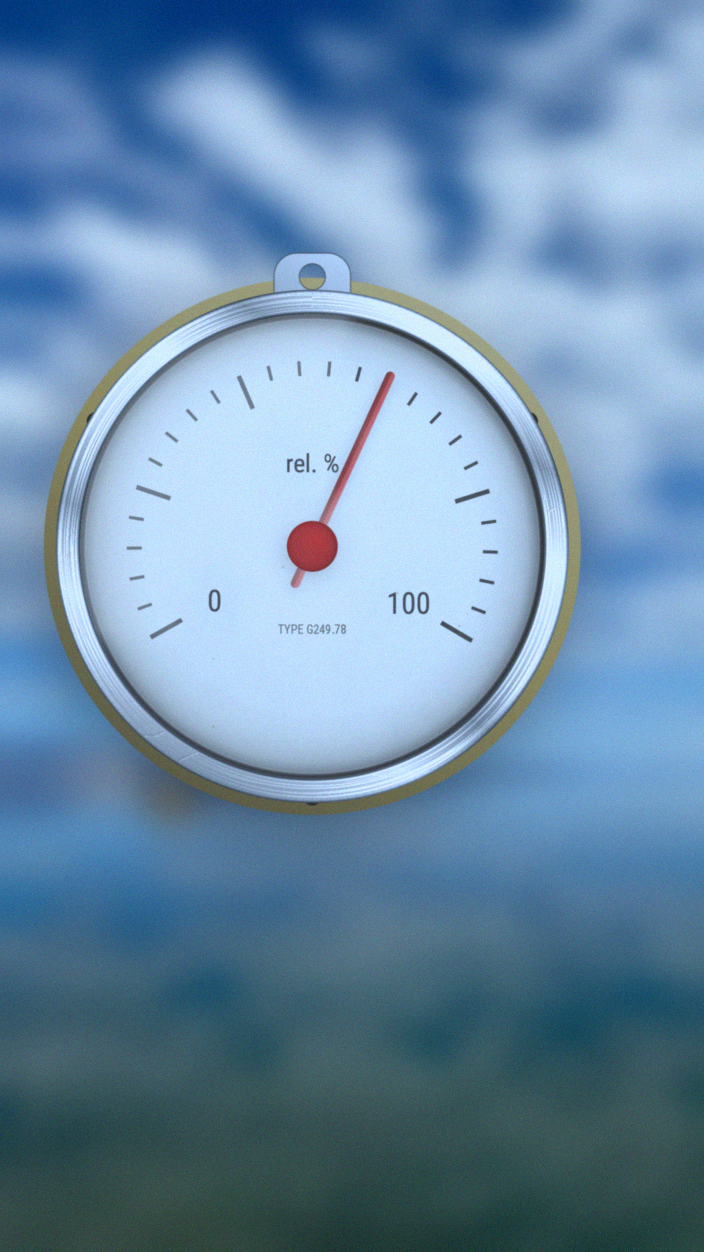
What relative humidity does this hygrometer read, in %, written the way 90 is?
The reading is 60
